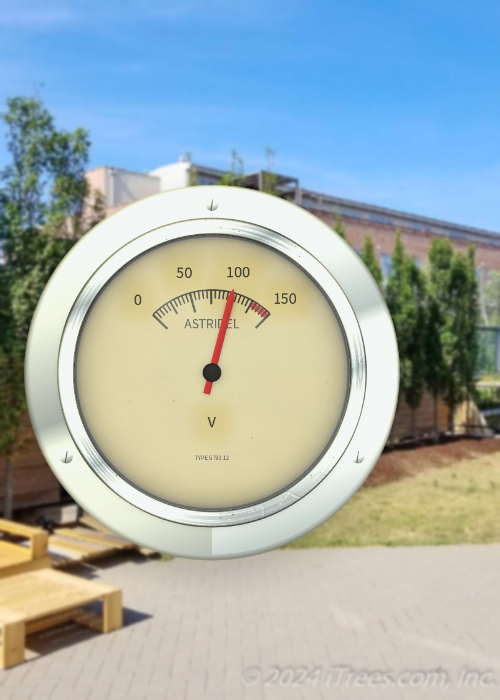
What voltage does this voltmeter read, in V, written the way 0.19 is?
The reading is 100
